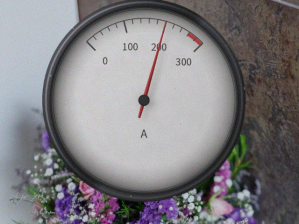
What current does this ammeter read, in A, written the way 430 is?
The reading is 200
